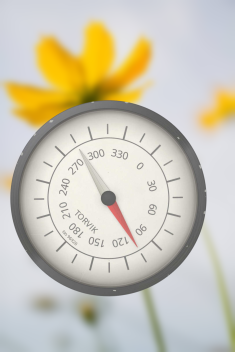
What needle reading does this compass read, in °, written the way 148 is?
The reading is 105
